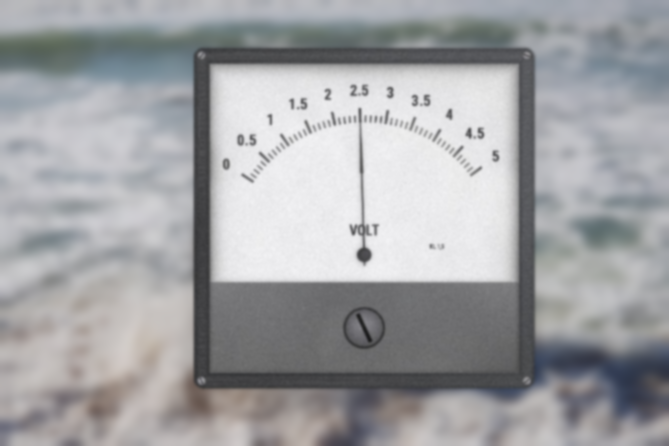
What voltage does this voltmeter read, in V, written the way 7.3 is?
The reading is 2.5
